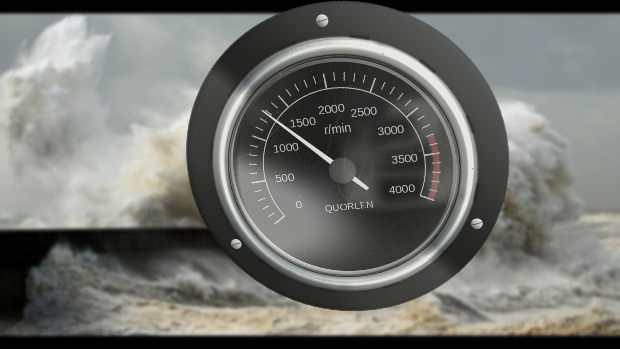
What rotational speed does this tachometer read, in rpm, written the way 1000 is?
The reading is 1300
